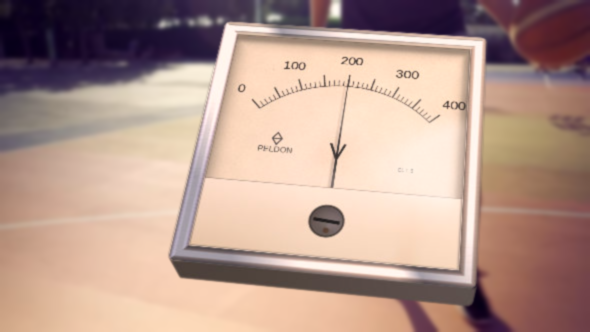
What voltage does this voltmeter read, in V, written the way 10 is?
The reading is 200
